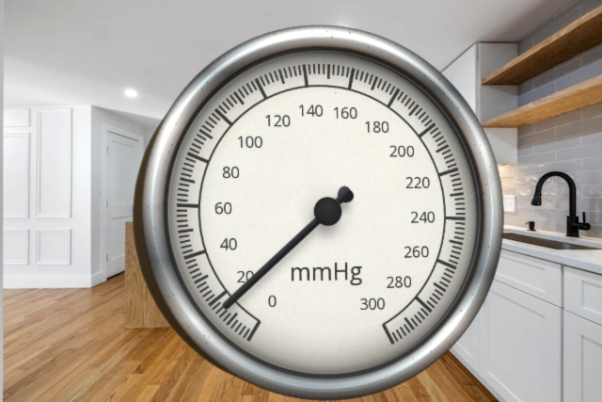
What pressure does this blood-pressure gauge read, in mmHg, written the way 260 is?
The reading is 16
